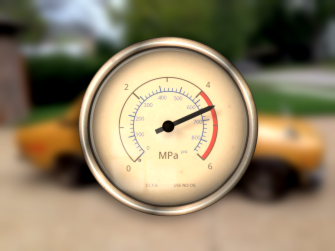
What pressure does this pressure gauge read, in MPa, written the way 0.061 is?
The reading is 4.5
